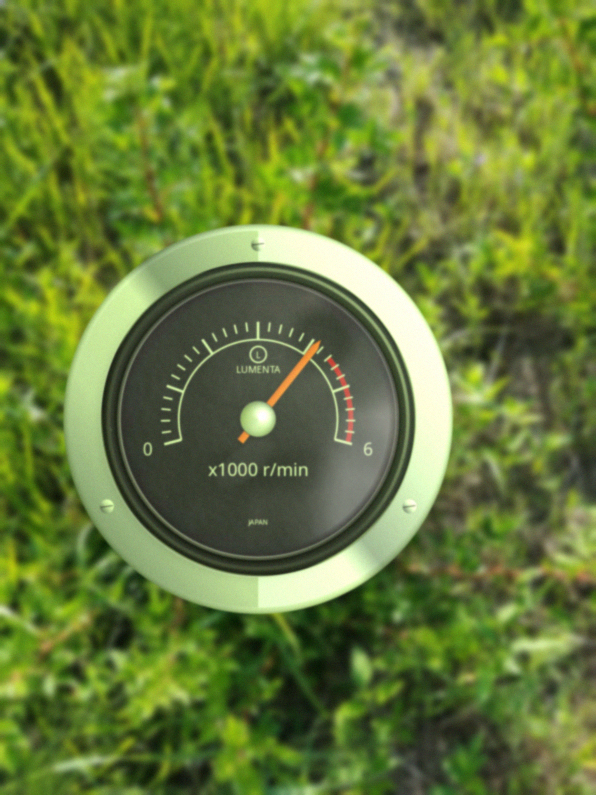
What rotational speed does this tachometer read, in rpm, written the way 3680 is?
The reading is 4100
